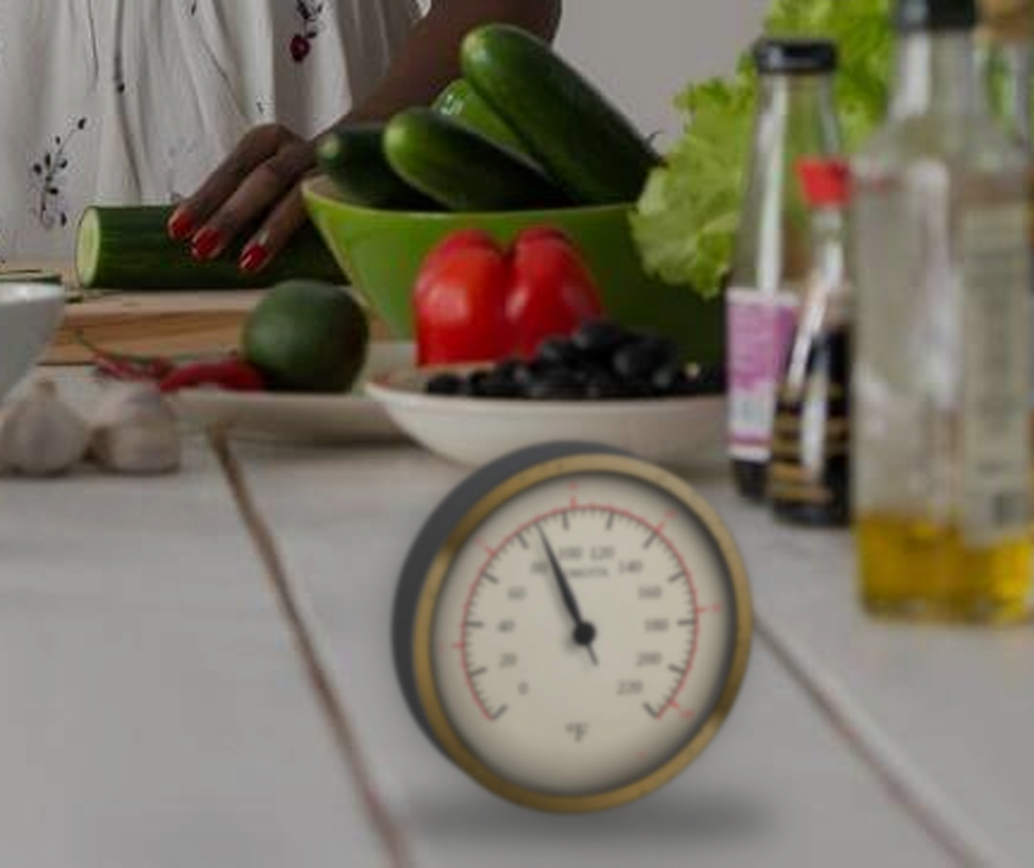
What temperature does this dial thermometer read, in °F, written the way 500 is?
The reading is 88
